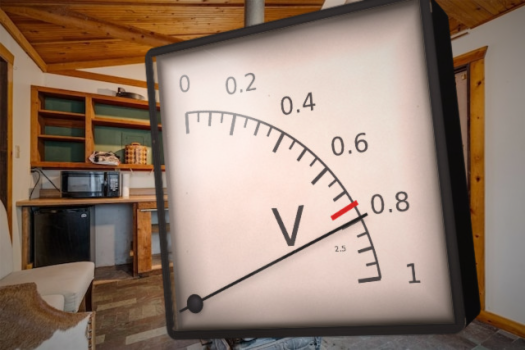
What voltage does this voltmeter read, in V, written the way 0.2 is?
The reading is 0.8
